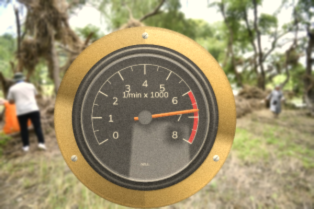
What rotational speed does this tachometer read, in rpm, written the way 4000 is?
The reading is 6750
